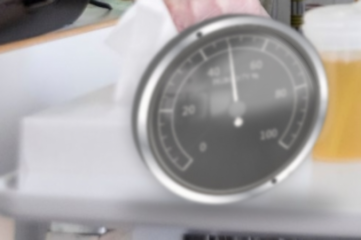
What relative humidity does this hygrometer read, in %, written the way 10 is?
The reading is 48
